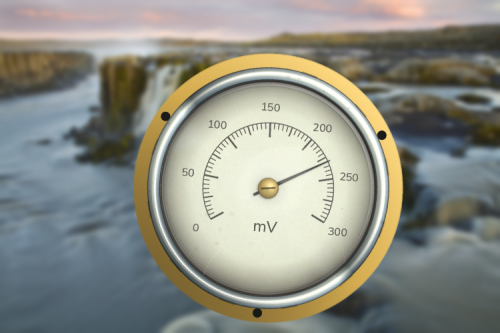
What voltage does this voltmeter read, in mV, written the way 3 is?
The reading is 230
